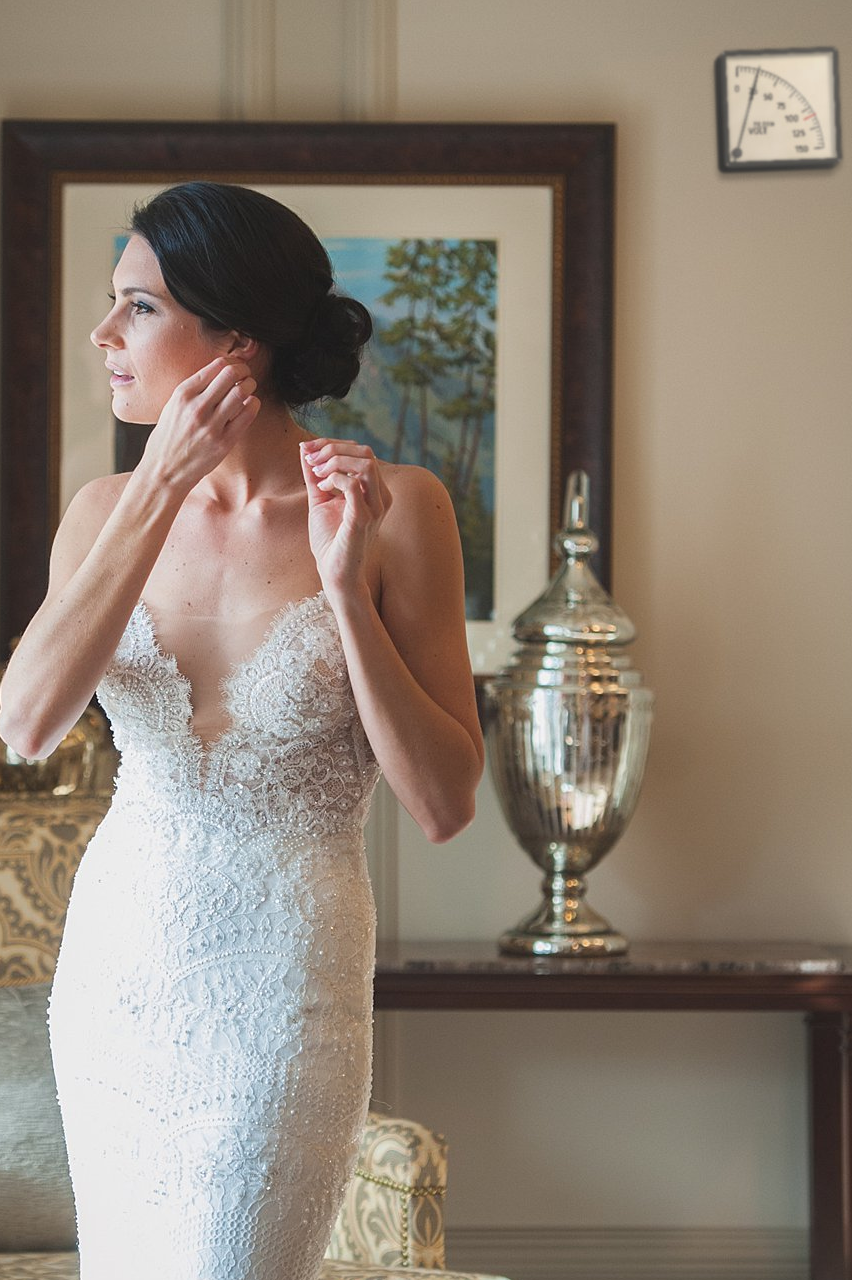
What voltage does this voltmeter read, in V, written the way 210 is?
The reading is 25
